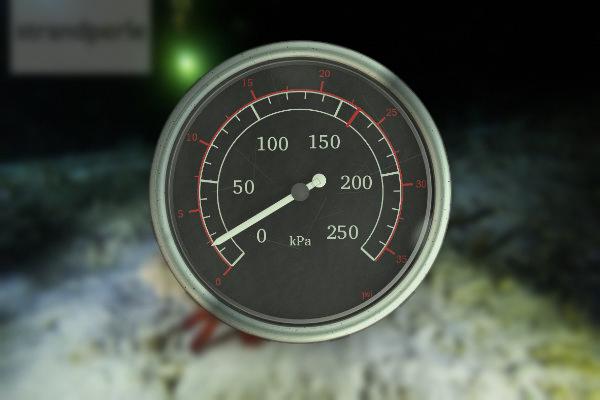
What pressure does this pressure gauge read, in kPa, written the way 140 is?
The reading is 15
